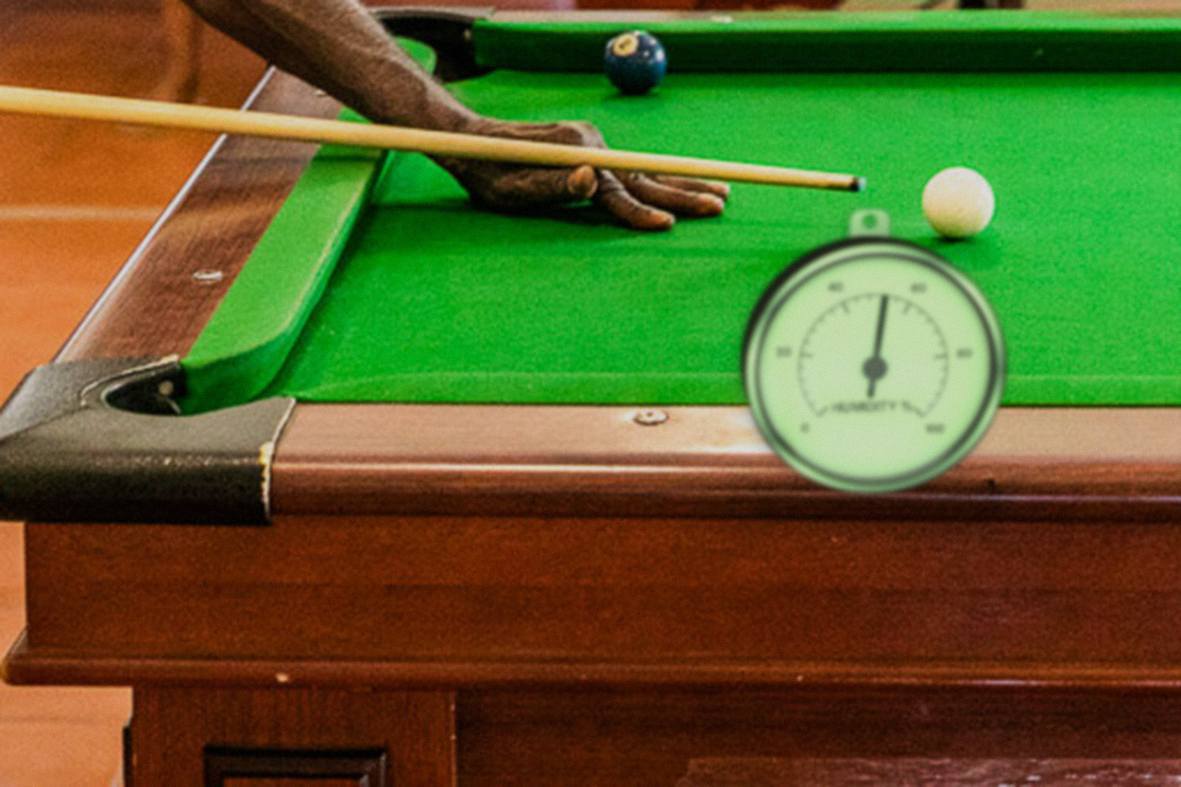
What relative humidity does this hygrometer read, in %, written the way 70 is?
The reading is 52
